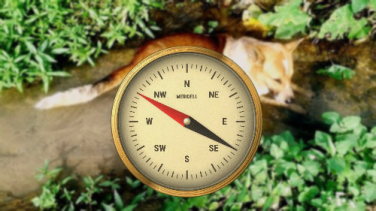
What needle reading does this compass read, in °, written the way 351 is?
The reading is 300
